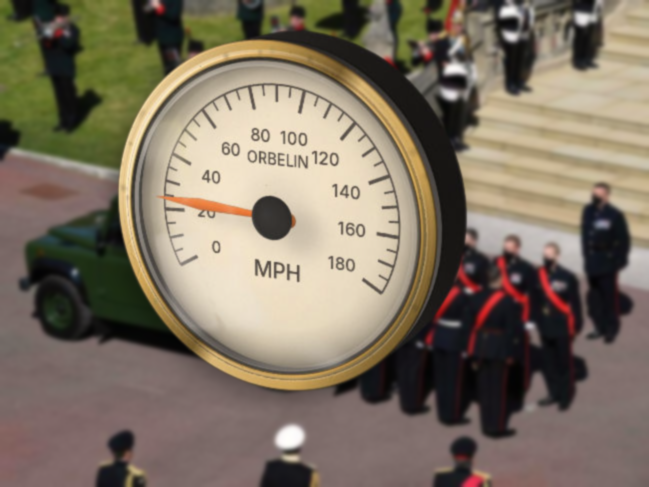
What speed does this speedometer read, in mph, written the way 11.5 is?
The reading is 25
